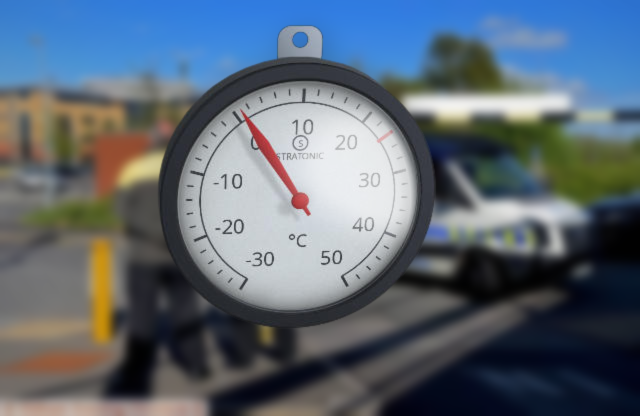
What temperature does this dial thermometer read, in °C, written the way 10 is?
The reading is 1
